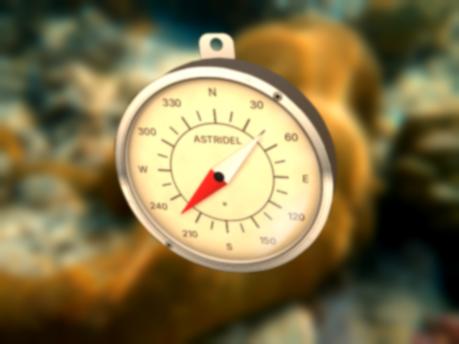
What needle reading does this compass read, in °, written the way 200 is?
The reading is 225
